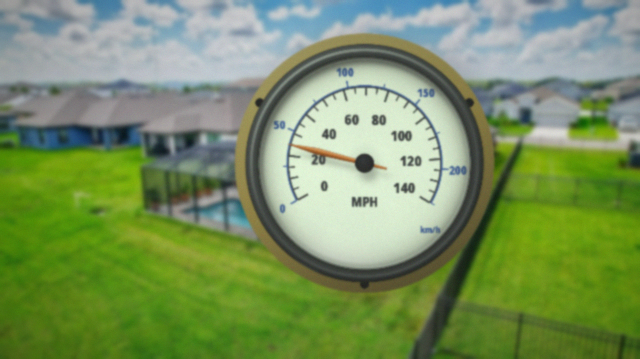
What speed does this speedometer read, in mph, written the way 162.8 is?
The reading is 25
